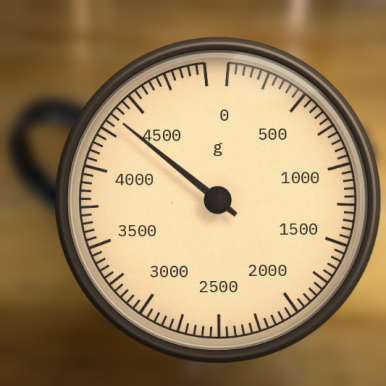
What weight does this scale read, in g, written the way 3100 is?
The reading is 4350
